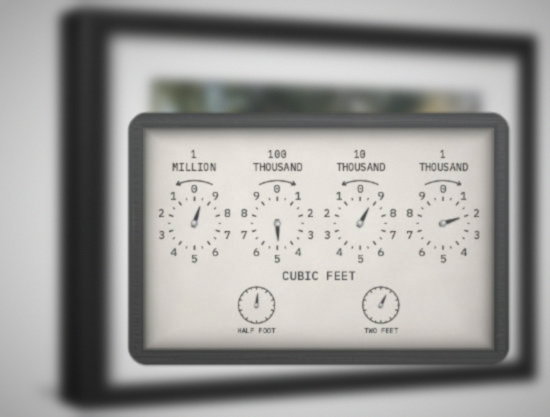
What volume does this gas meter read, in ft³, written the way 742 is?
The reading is 949200
